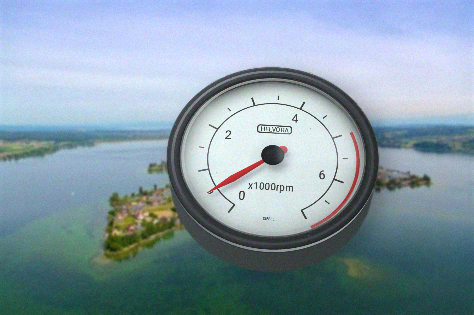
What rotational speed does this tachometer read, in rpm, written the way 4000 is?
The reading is 500
